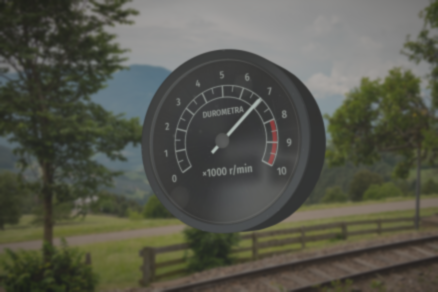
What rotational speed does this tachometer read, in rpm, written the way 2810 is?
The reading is 7000
